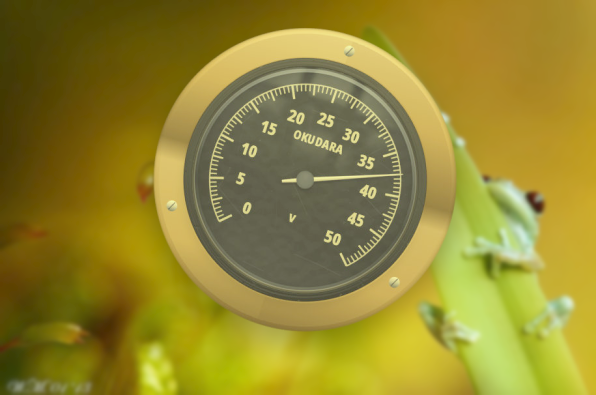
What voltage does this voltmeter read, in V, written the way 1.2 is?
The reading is 37.5
